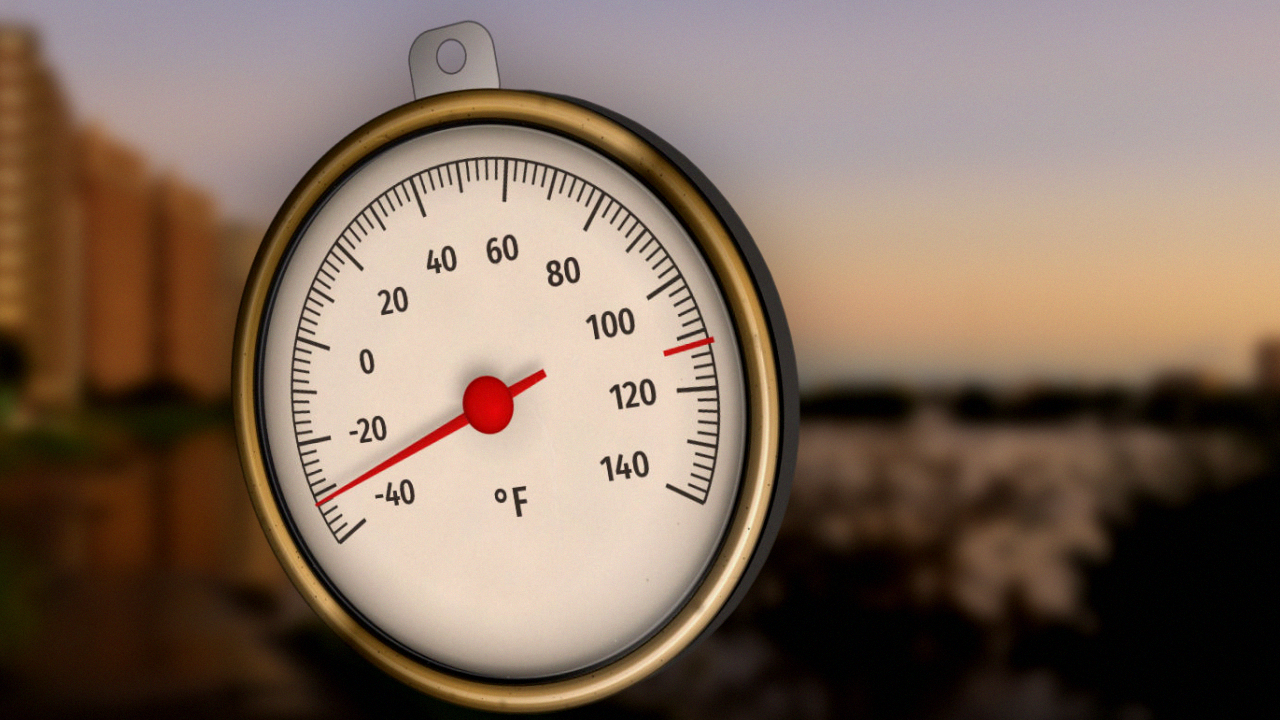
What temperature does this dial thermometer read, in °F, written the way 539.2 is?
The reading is -32
